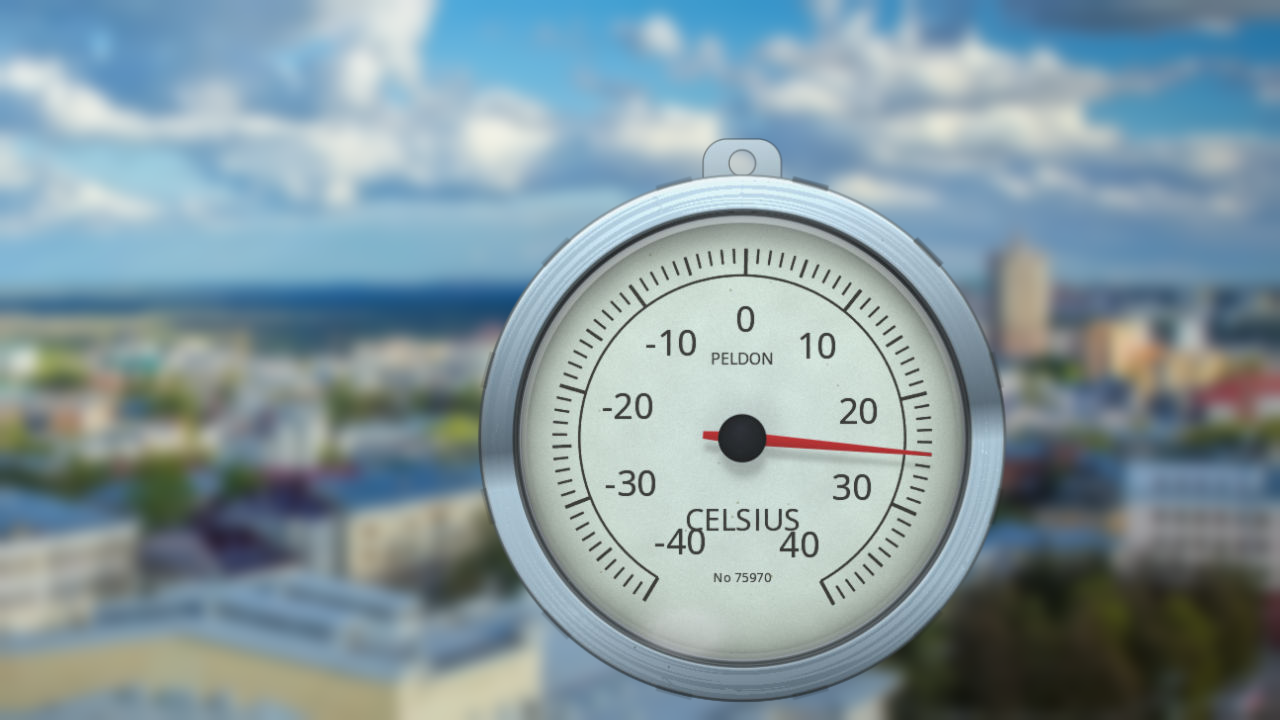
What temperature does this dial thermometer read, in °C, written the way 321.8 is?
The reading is 25
